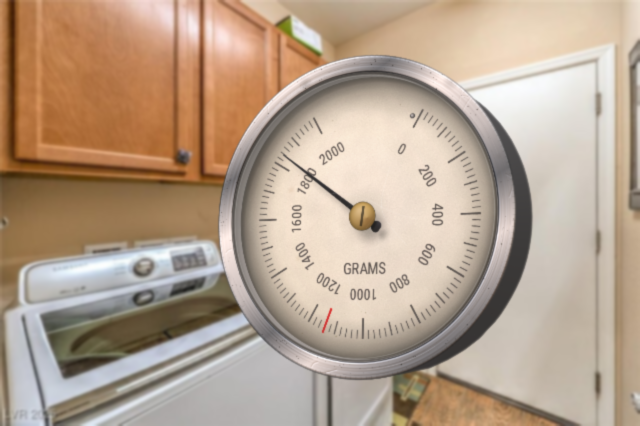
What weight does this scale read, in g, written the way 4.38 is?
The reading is 1840
